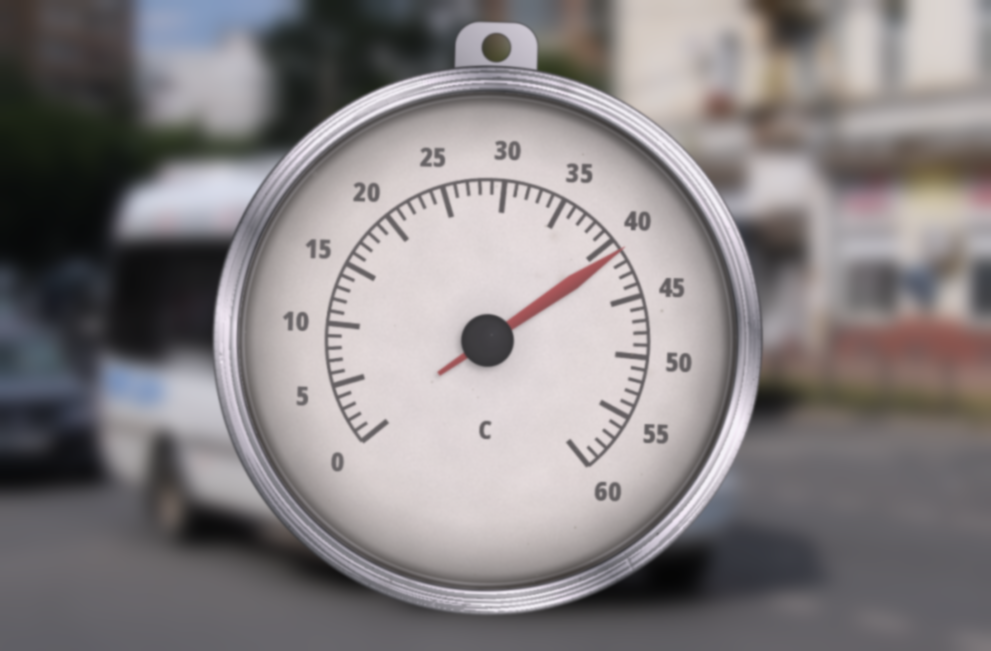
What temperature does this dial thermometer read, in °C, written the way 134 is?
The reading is 41
